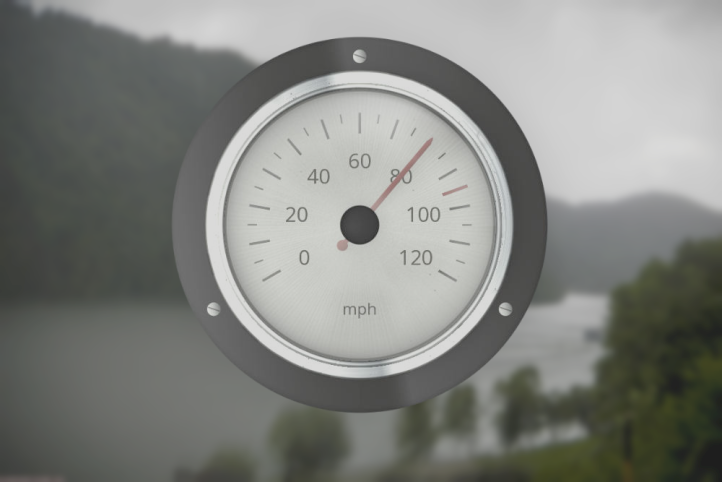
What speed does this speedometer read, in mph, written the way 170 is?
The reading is 80
